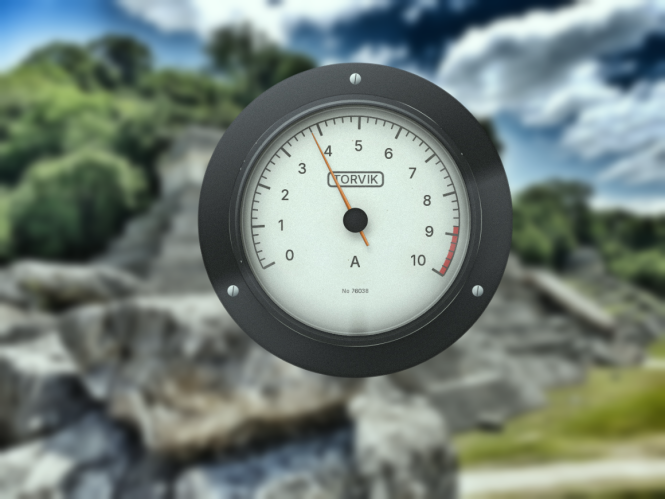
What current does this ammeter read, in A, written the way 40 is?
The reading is 3.8
